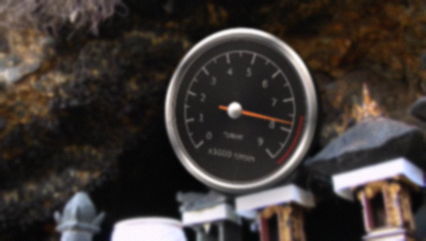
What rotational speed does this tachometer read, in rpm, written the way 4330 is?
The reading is 7750
